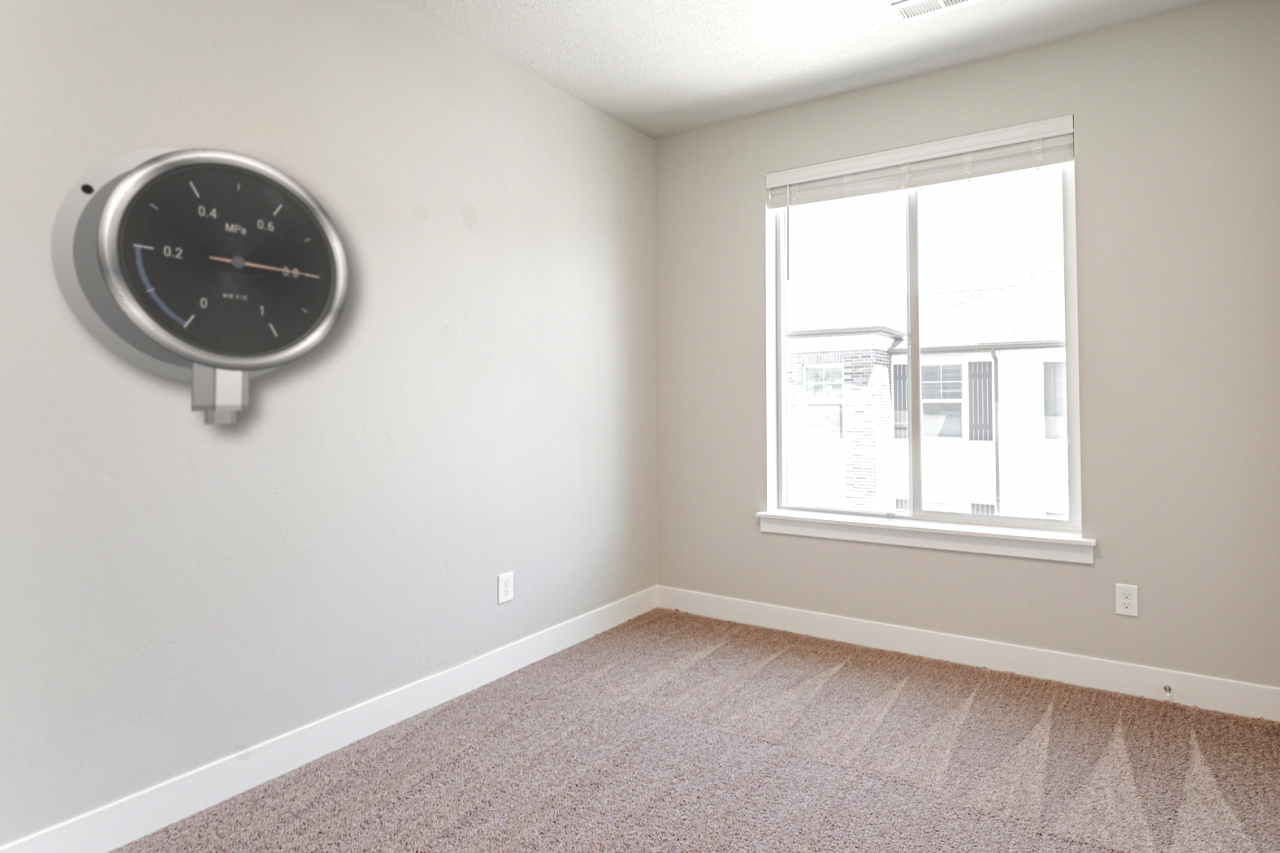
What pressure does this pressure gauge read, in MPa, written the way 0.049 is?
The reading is 0.8
